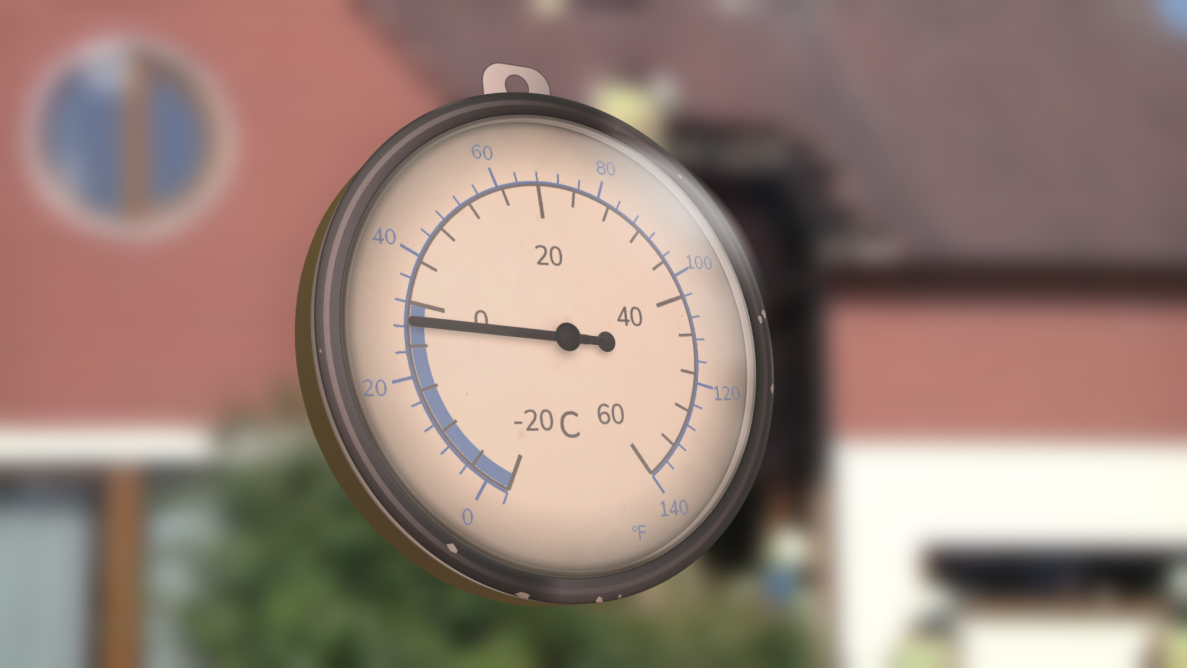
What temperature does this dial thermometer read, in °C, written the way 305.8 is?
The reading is -2
